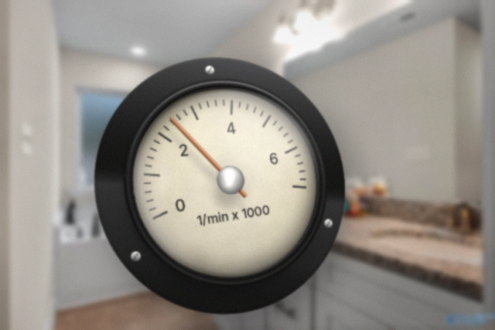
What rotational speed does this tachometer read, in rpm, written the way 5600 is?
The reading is 2400
